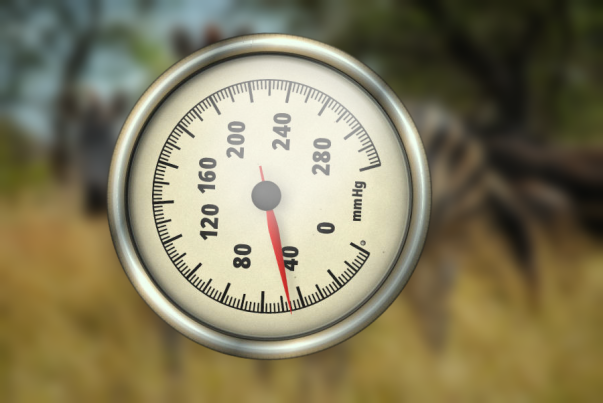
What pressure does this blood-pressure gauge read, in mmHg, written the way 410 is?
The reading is 46
